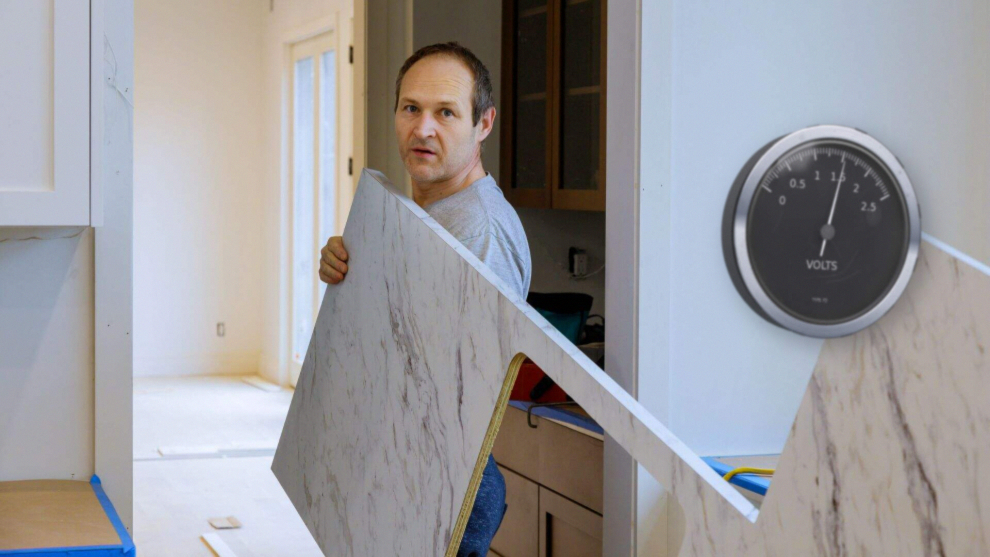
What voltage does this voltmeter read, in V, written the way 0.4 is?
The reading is 1.5
